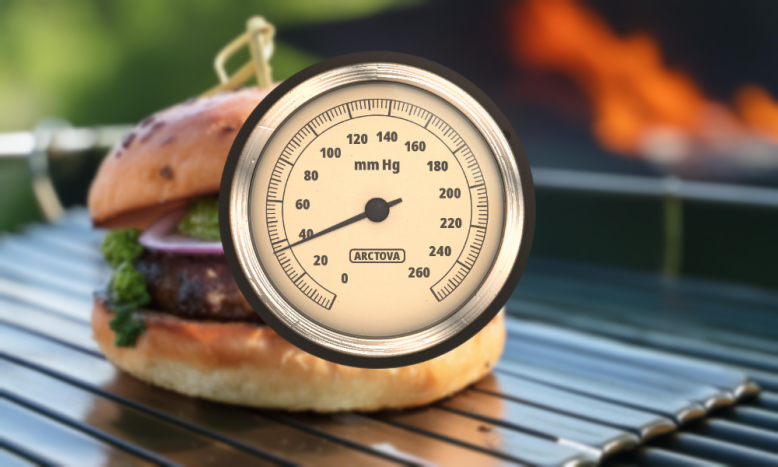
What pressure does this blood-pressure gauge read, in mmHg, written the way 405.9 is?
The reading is 36
